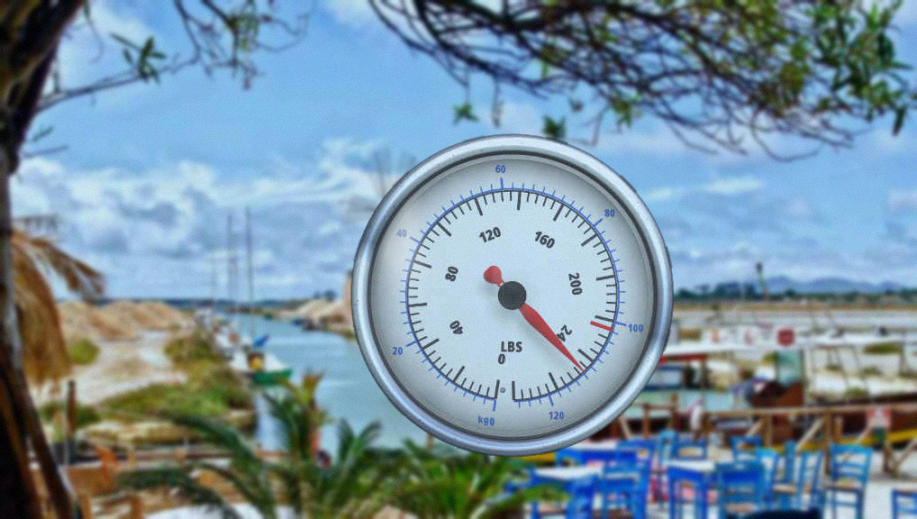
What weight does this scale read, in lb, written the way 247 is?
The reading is 246
